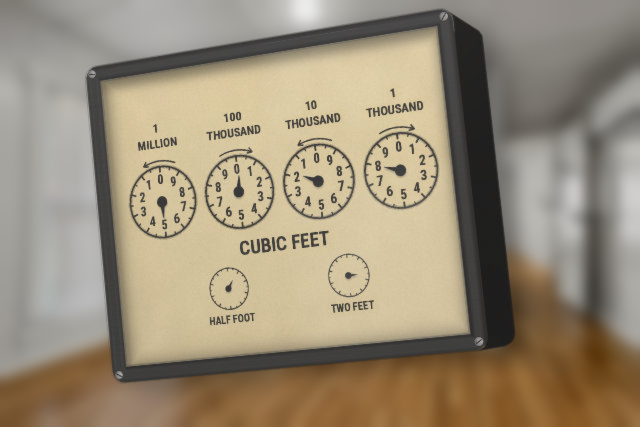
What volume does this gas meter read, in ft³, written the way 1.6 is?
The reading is 501800
